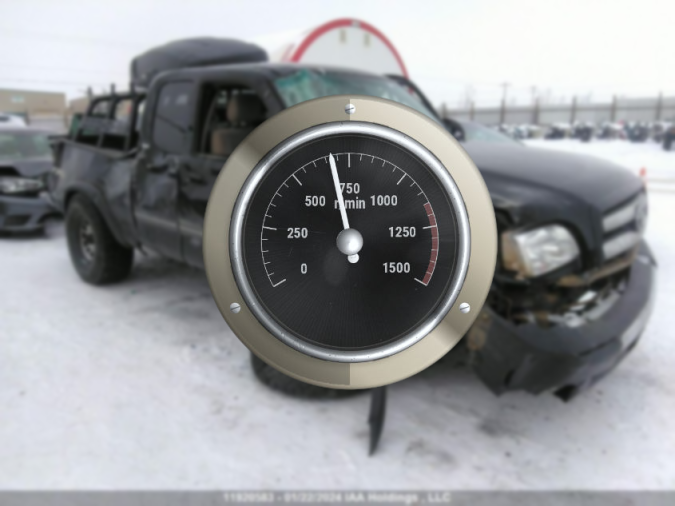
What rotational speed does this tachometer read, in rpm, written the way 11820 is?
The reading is 675
